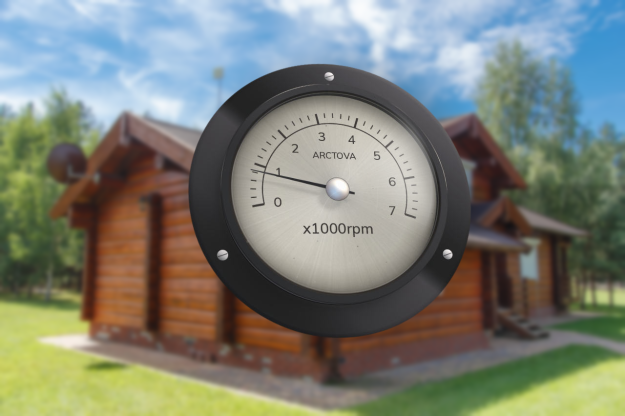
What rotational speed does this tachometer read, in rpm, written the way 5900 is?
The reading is 800
